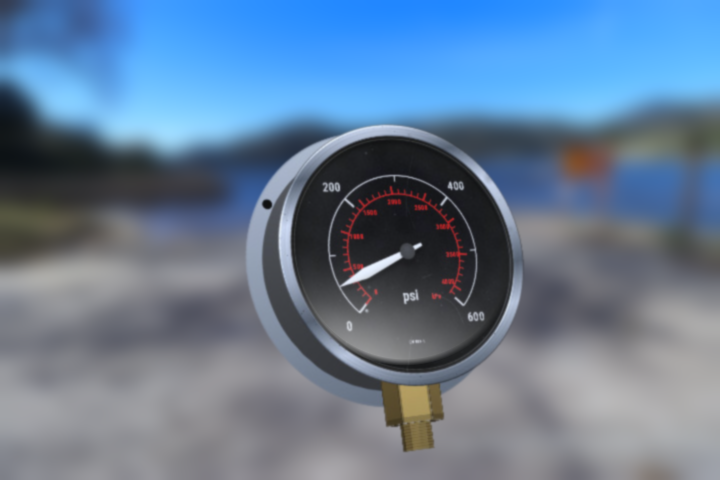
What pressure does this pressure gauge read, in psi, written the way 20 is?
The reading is 50
